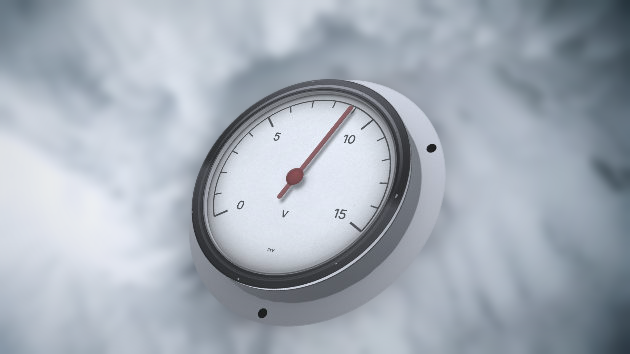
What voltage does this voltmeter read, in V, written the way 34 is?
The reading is 9
